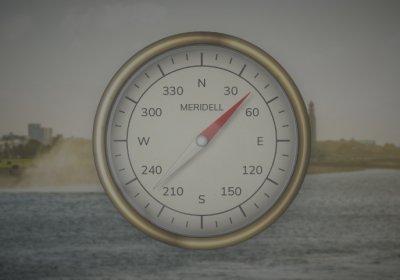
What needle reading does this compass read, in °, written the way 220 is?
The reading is 45
